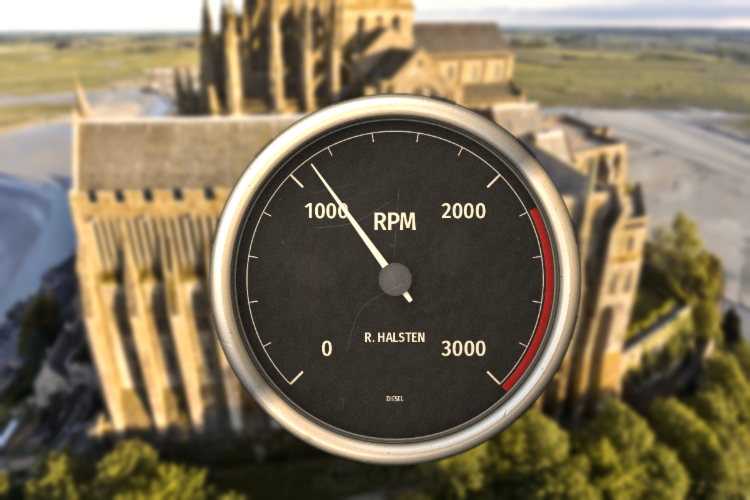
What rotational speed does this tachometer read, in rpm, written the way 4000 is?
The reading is 1100
